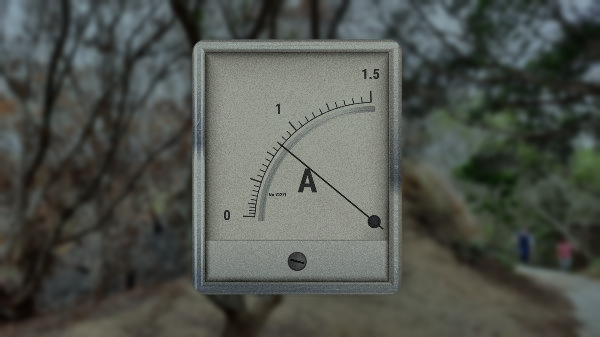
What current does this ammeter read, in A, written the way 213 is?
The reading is 0.85
